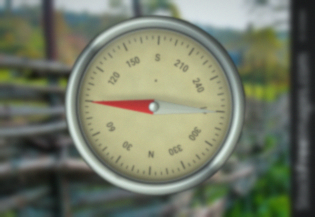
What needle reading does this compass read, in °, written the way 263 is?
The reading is 90
